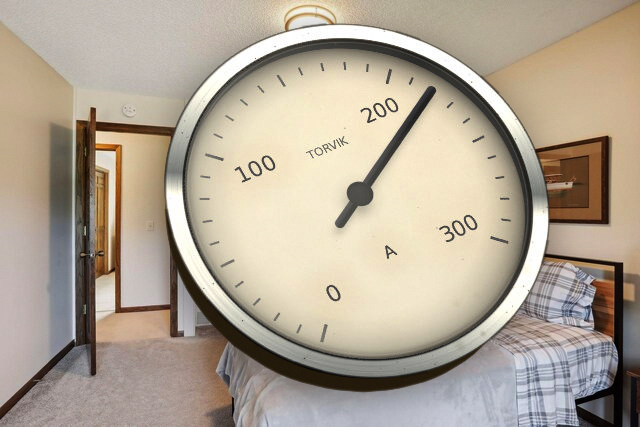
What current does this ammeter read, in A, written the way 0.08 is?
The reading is 220
